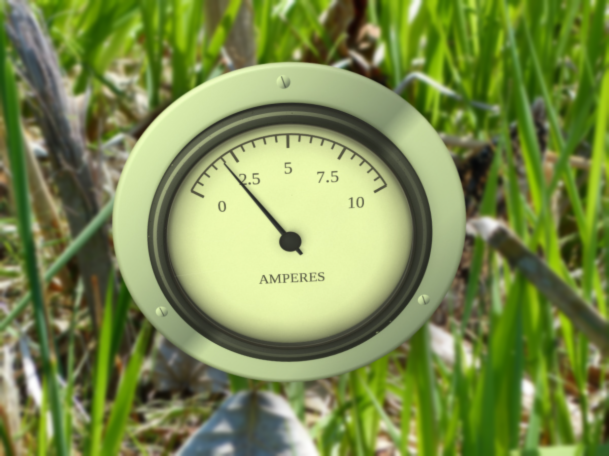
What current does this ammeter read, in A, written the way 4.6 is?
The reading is 2
